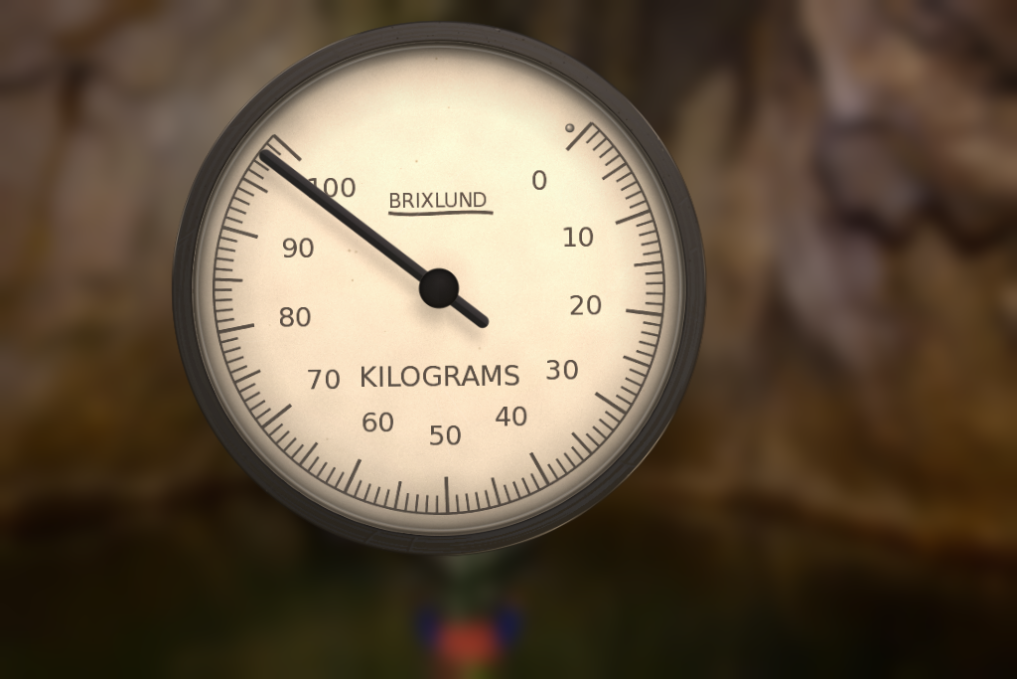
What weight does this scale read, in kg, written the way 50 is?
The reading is 98
